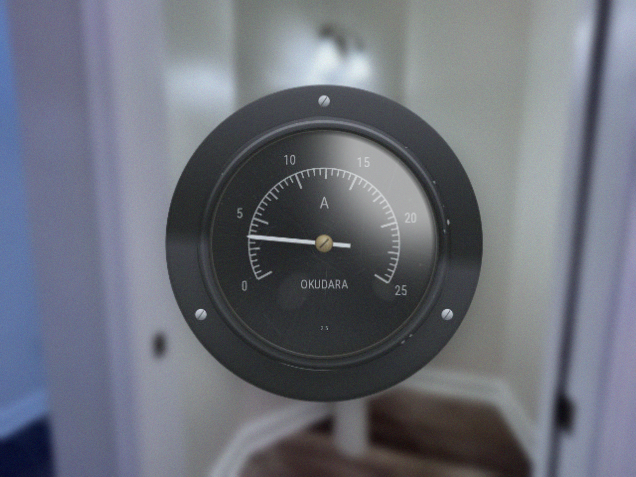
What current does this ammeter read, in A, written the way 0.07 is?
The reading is 3.5
